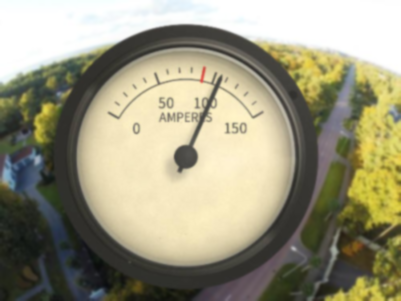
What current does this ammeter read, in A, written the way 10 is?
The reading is 105
